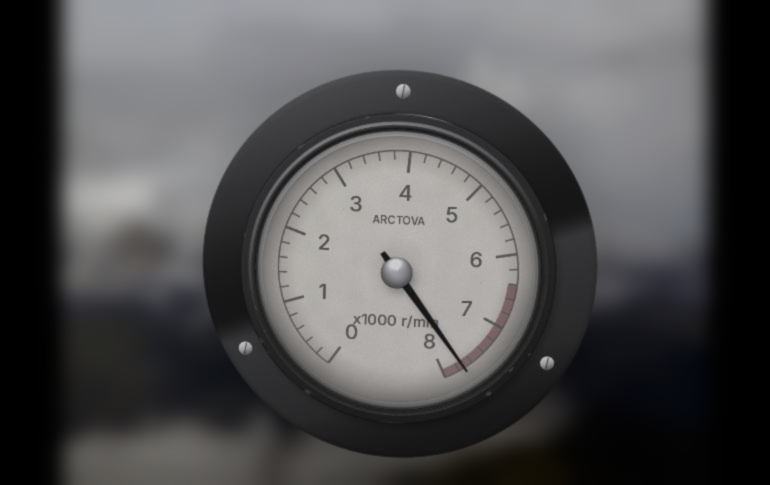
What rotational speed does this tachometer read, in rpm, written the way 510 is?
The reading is 7700
